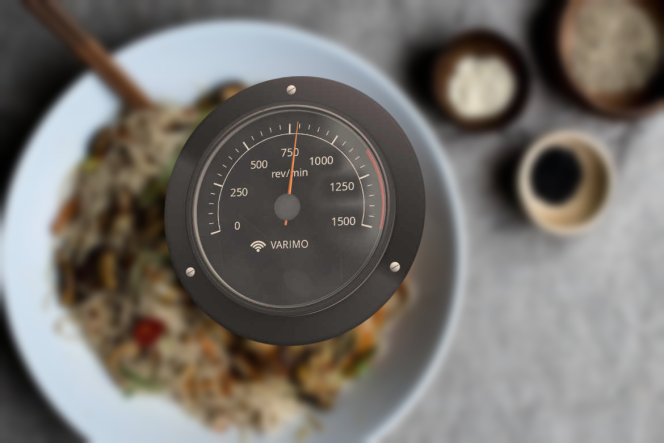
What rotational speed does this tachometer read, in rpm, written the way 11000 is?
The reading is 800
